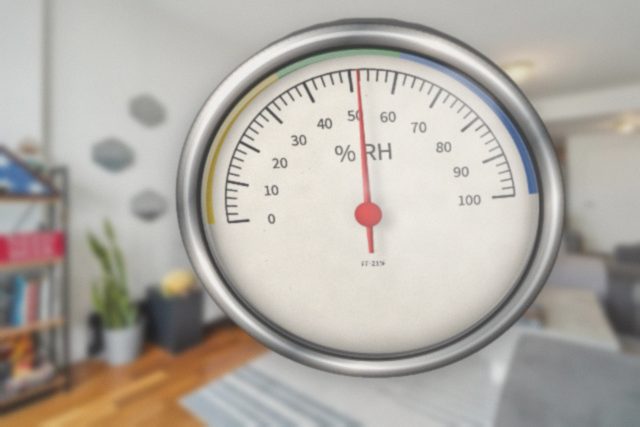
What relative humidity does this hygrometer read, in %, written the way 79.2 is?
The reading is 52
